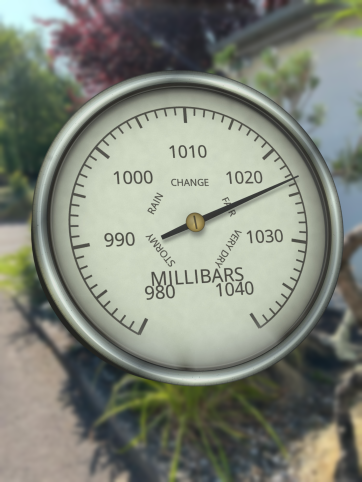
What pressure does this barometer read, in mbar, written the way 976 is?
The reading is 1023.5
